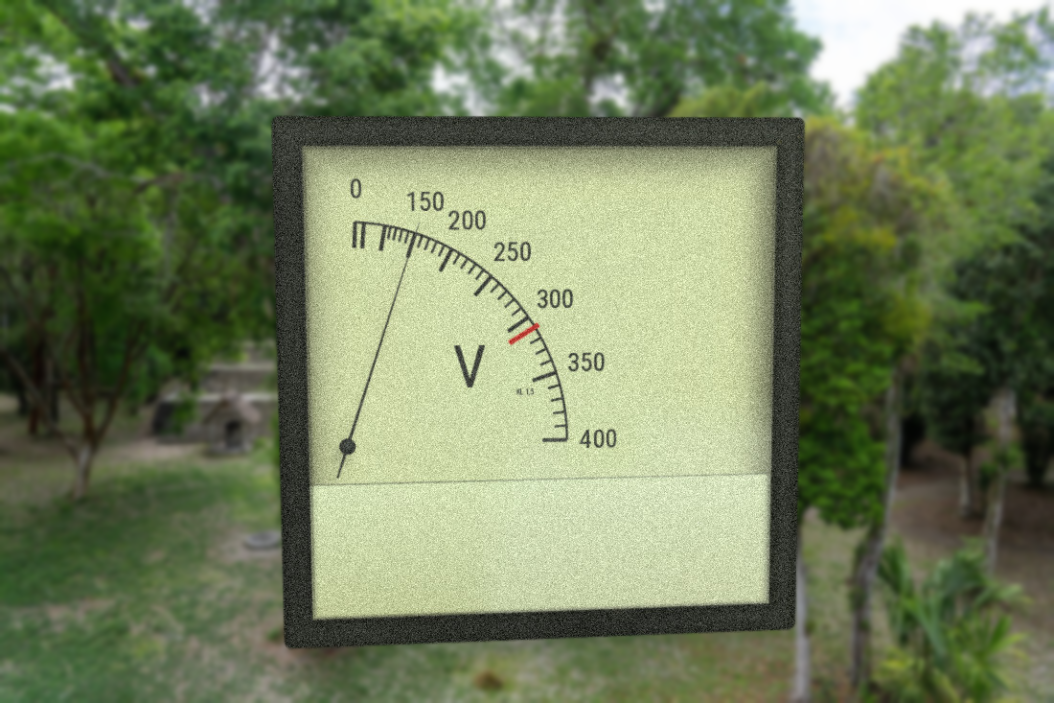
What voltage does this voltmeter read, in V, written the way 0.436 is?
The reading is 150
